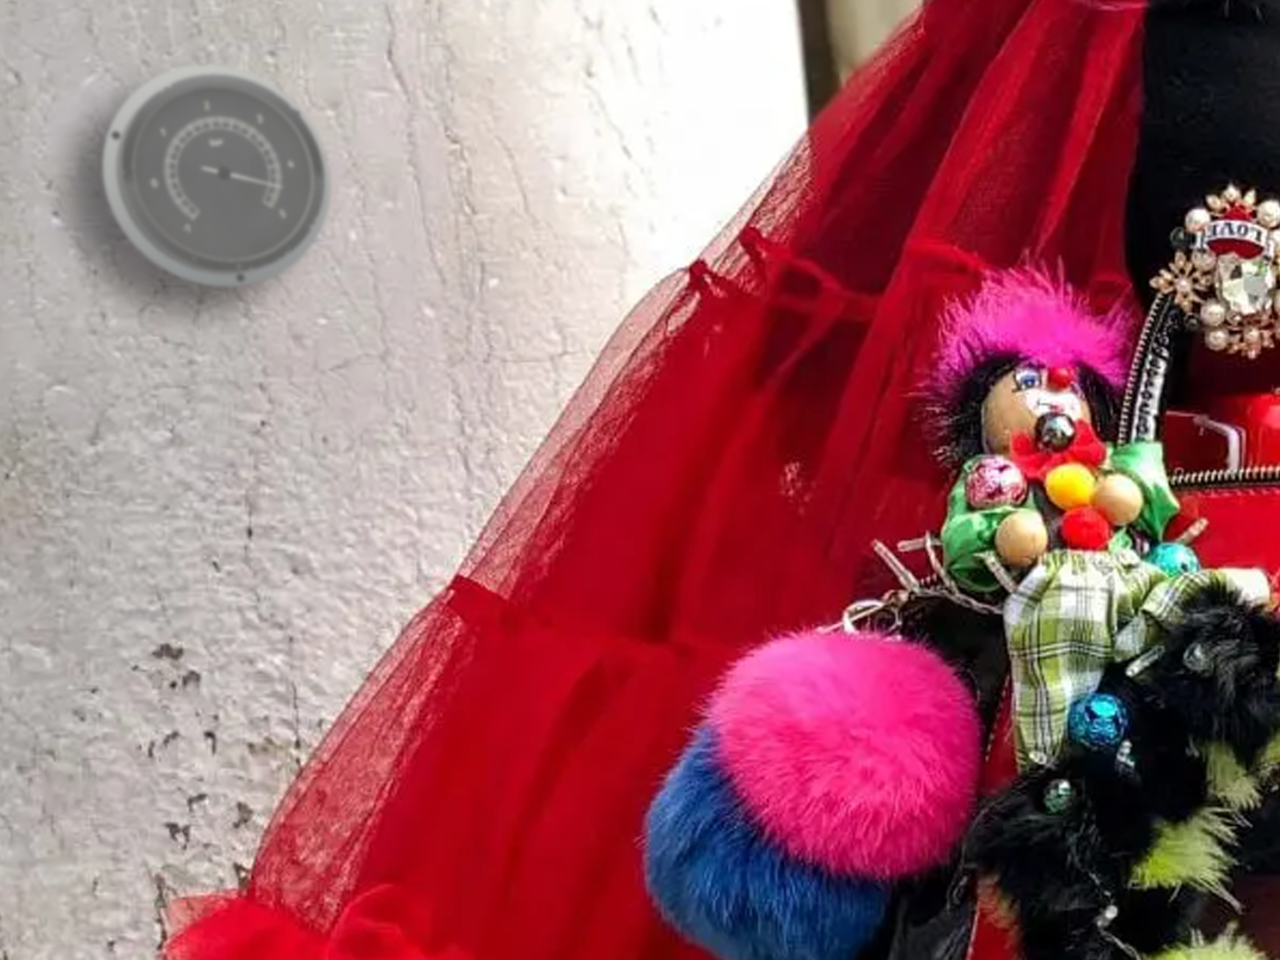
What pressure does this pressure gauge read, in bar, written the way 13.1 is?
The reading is 4.5
